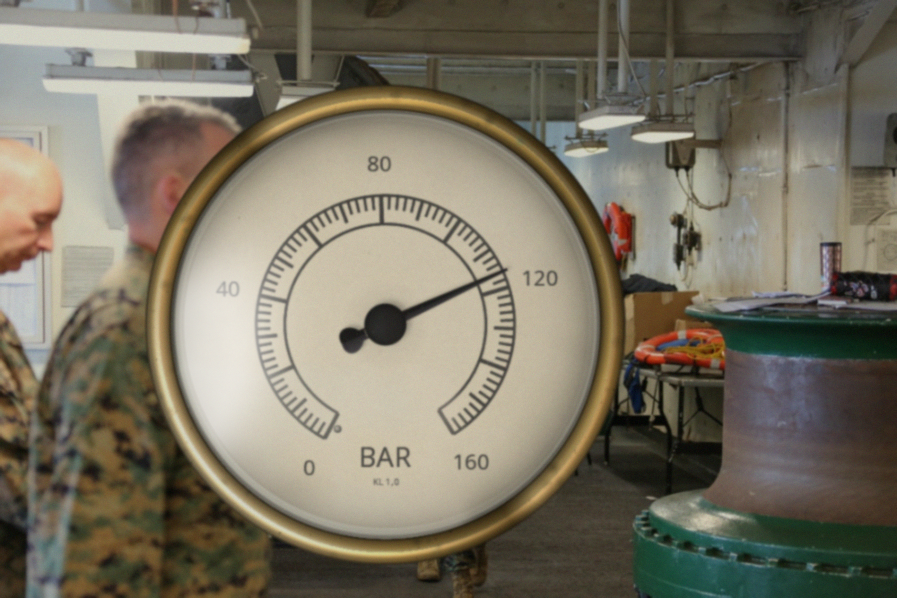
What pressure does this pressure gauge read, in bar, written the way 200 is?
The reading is 116
